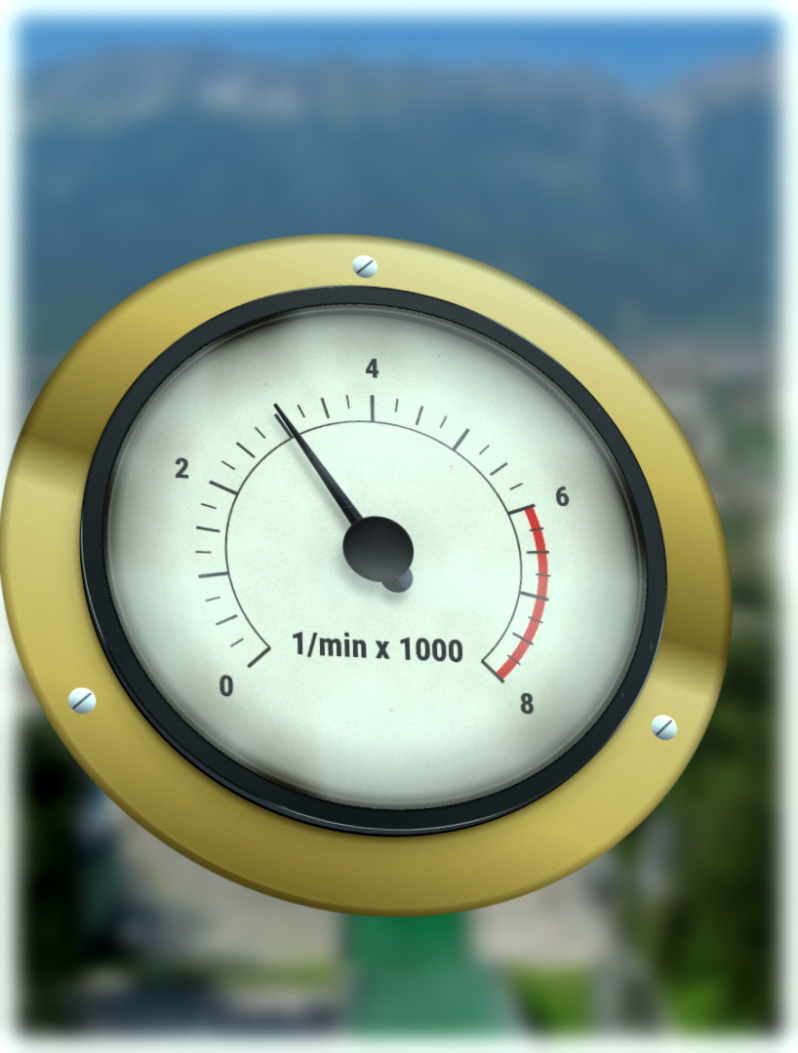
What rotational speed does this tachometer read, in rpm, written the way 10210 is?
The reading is 3000
